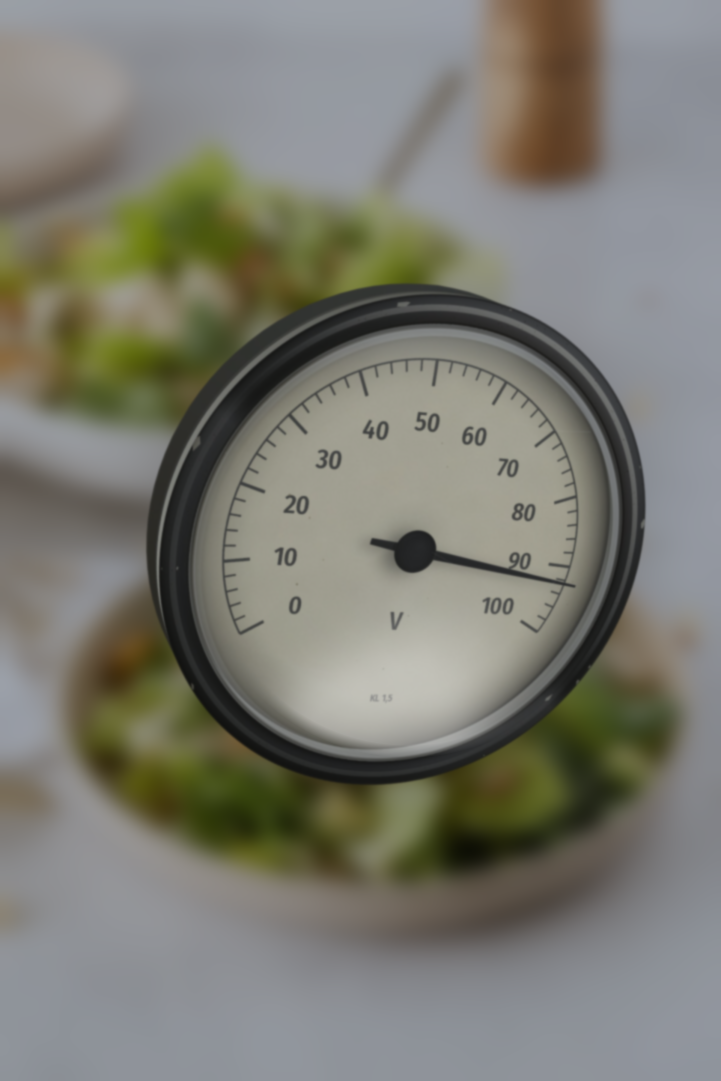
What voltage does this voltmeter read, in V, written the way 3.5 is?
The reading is 92
